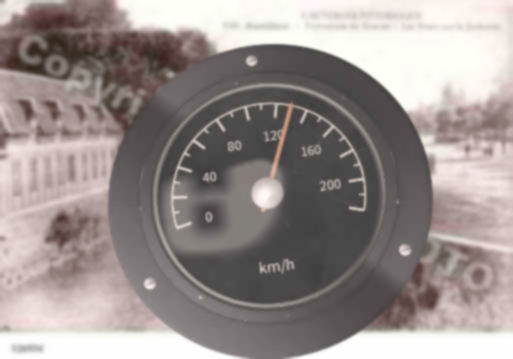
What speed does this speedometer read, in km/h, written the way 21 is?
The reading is 130
